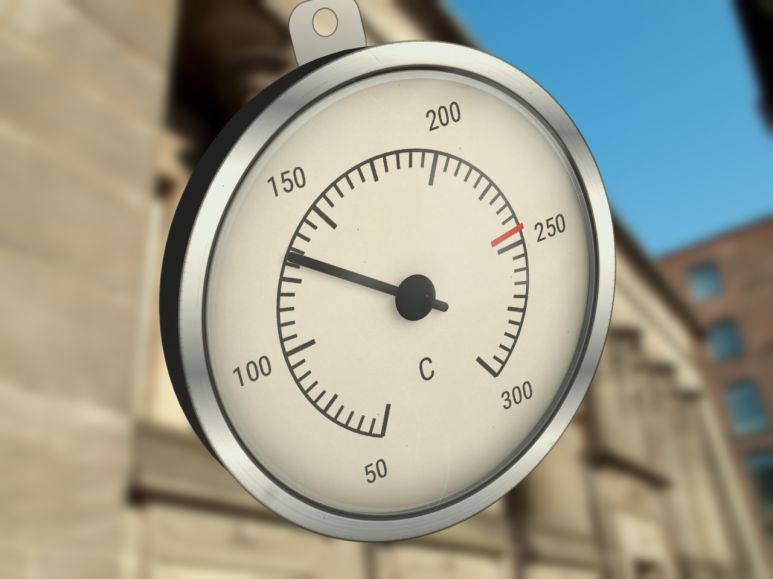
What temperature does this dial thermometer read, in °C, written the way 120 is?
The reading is 132.5
